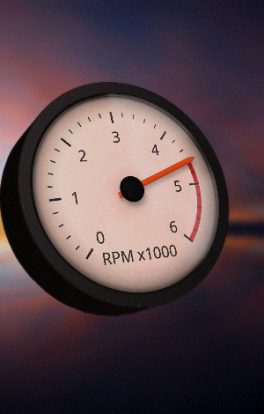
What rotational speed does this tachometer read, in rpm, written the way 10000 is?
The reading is 4600
